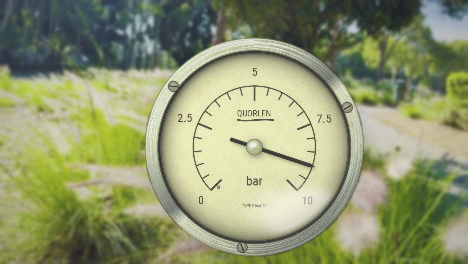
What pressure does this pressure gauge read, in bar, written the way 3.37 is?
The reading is 9
